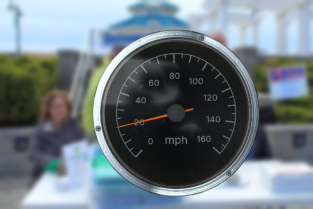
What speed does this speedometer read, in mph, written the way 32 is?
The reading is 20
